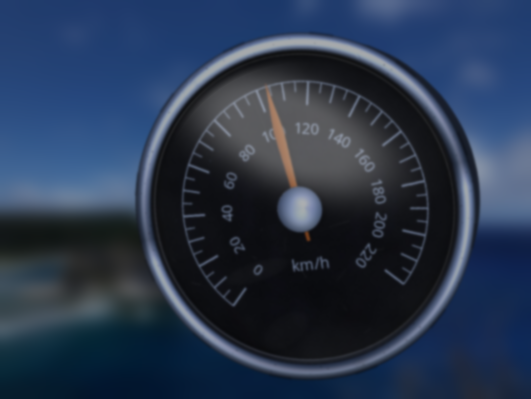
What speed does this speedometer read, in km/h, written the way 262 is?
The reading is 105
